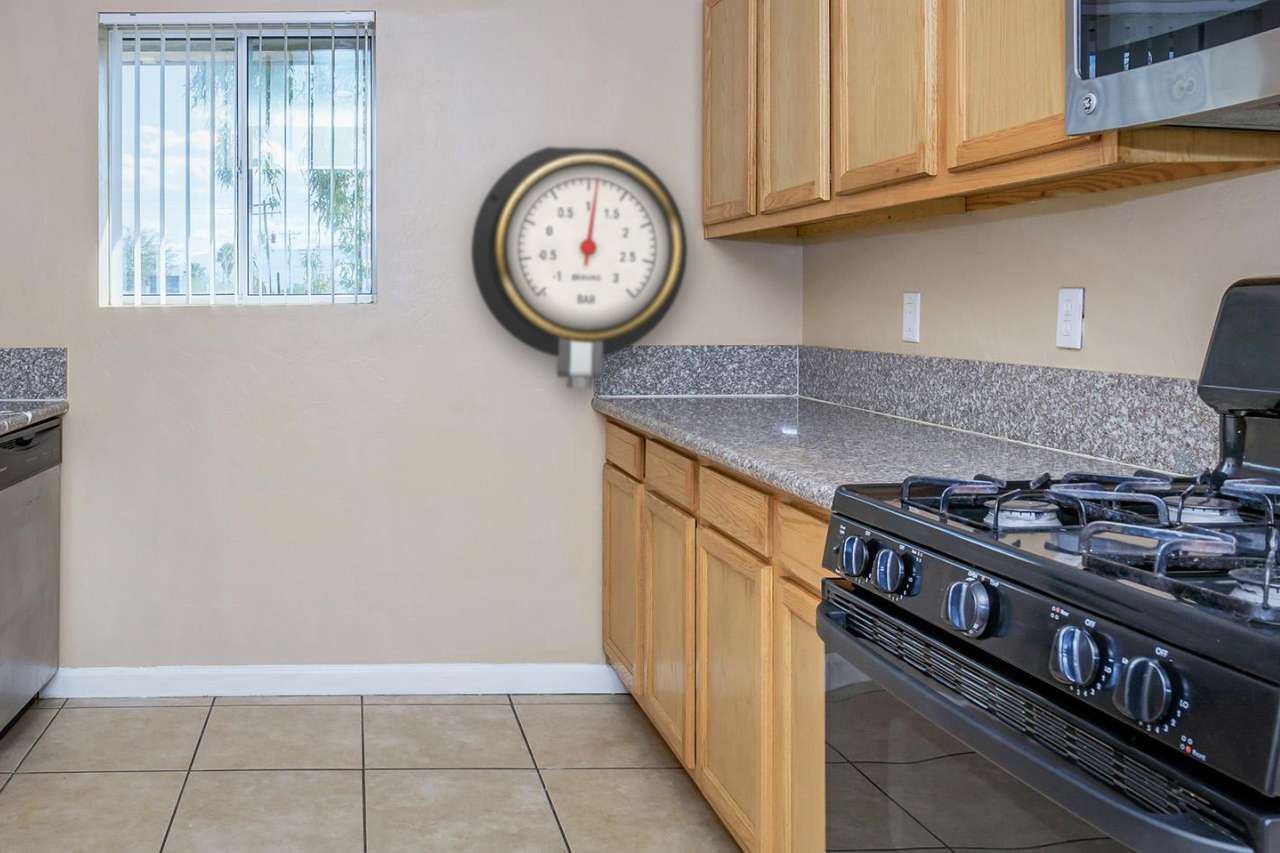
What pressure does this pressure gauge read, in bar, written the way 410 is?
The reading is 1.1
